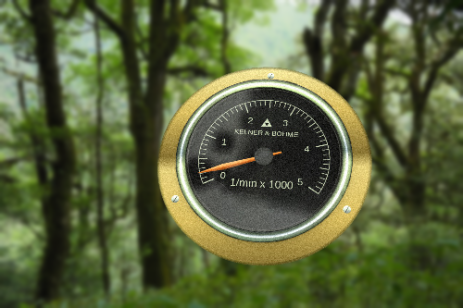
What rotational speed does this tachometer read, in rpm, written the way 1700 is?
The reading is 200
